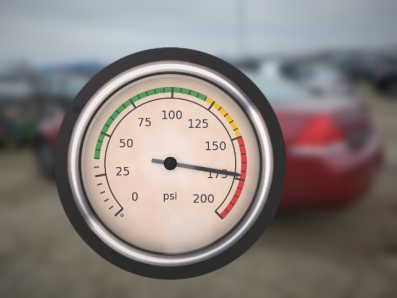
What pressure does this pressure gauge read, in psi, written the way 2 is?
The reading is 172.5
